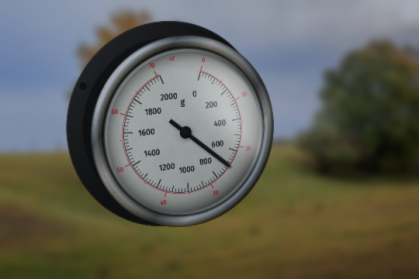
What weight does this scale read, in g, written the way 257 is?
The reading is 700
